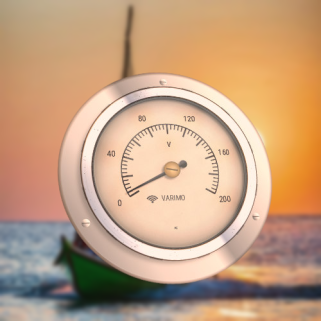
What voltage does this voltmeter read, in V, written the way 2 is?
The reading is 4
